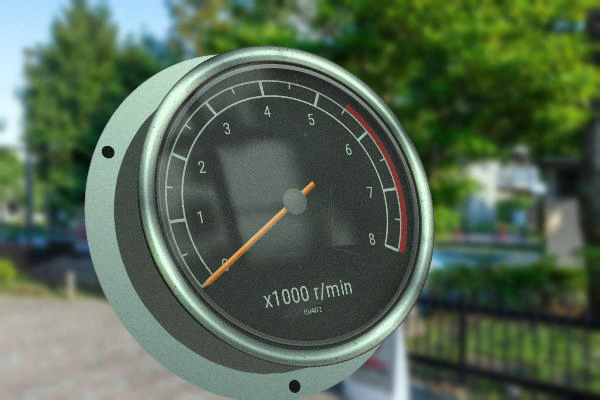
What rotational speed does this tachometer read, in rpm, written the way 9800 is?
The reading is 0
